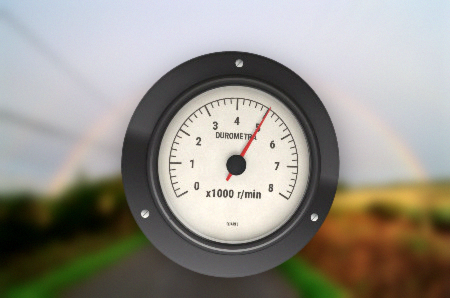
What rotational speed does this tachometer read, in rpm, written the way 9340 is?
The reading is 5000
